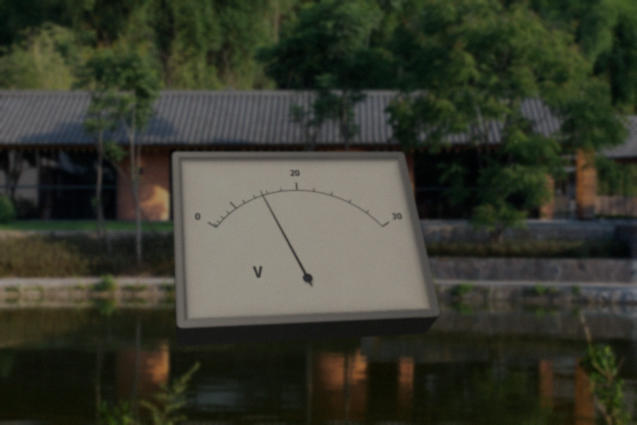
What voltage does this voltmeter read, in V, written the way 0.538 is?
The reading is 15
